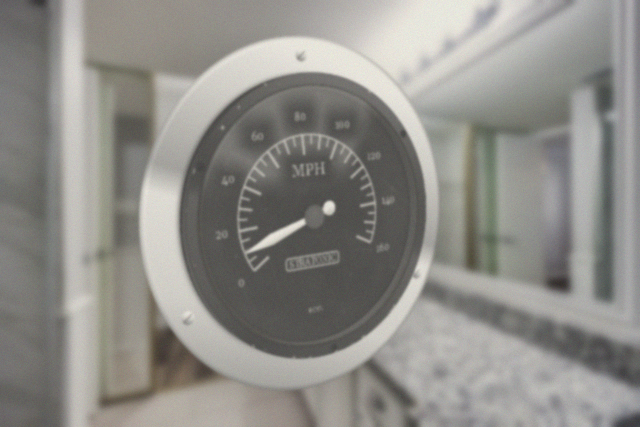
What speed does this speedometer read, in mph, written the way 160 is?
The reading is 10
